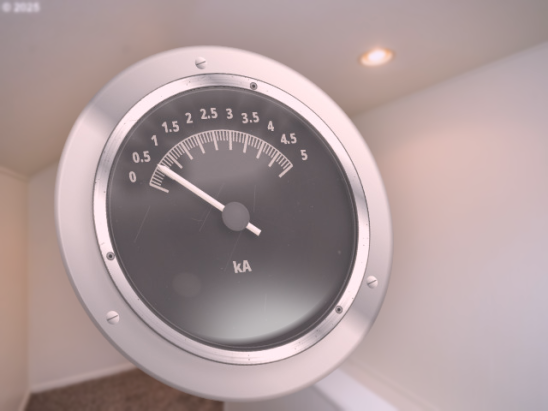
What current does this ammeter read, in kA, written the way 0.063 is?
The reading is 0.5
